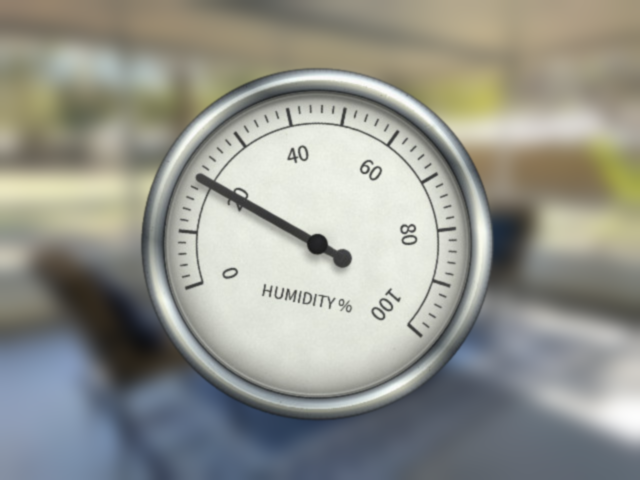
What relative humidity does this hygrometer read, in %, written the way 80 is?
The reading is 20
